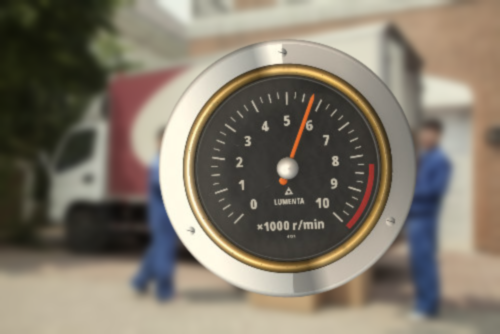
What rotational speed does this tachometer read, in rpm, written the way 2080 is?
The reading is 5750
